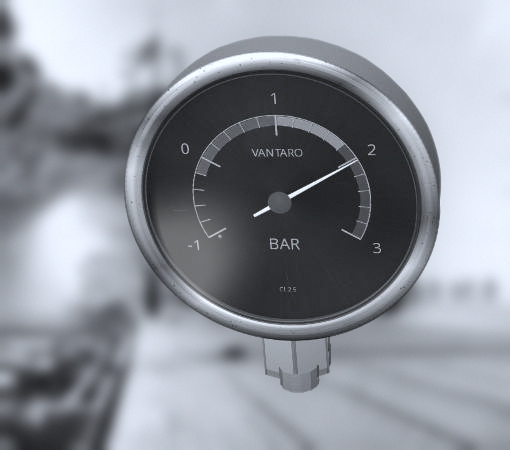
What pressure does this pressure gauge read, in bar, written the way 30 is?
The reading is 2
